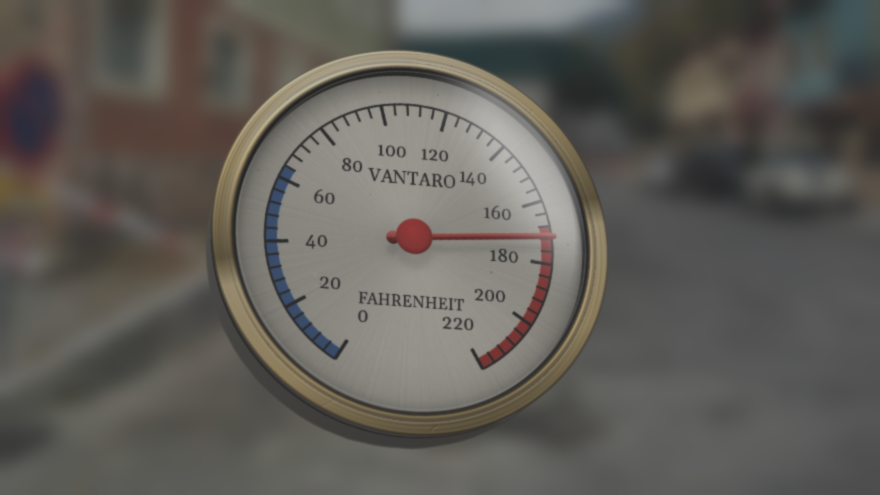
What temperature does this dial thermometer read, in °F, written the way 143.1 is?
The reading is 172
